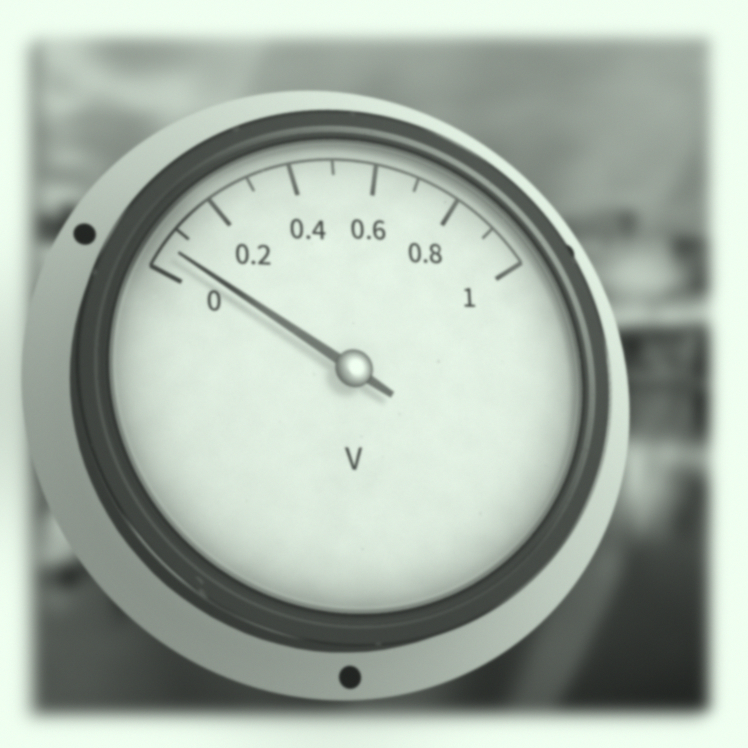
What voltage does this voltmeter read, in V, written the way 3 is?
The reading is 0.05
